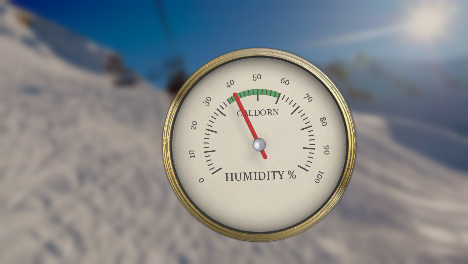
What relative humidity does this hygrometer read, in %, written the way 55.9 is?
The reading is 40
